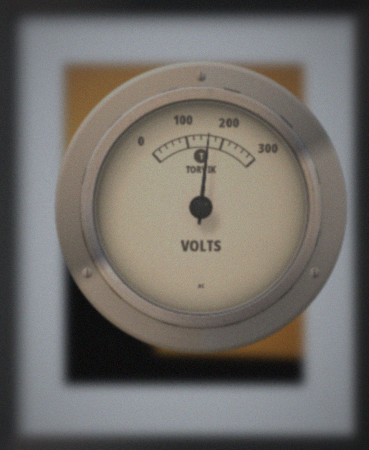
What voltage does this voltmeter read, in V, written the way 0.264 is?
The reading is 160
